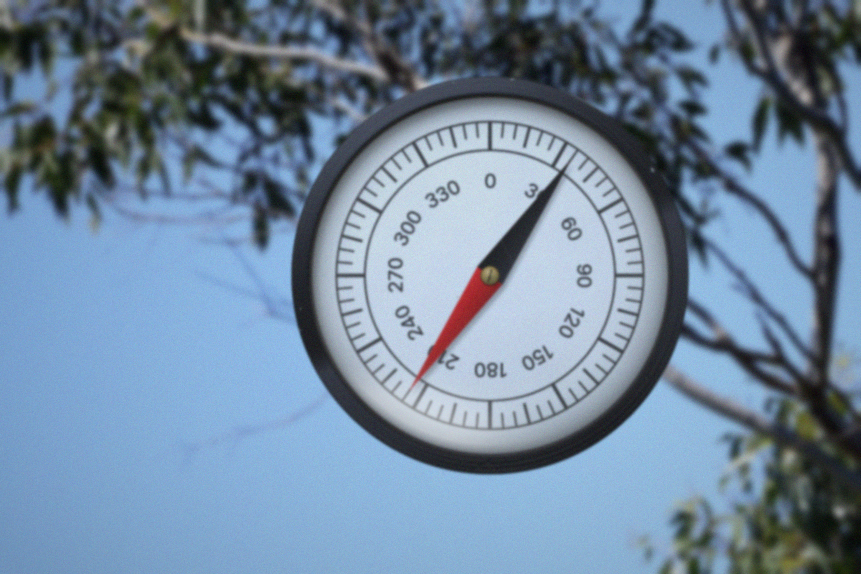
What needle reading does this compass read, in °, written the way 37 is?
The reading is 215
